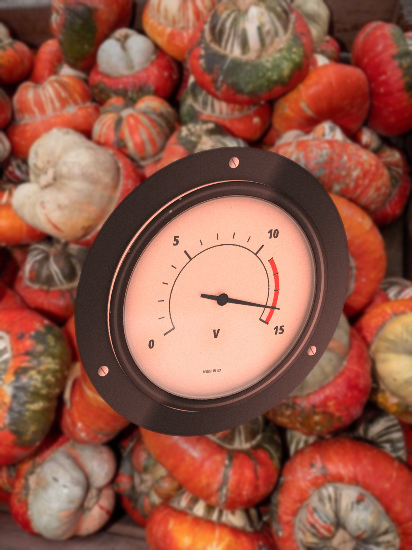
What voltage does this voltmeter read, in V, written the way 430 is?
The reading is 14
